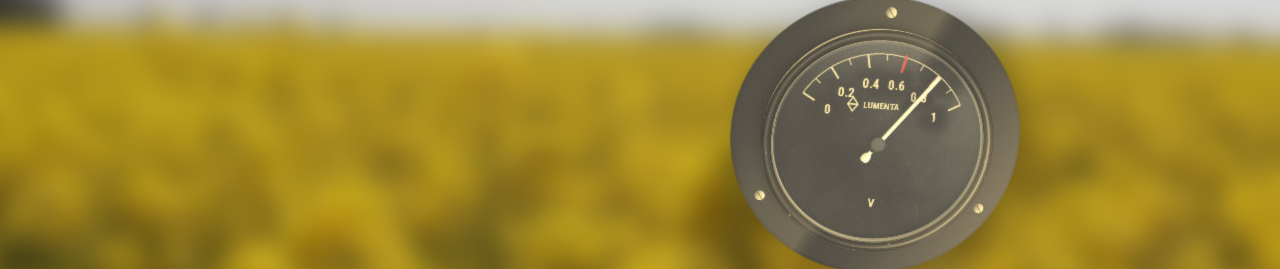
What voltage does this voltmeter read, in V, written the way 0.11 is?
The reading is 0.8
